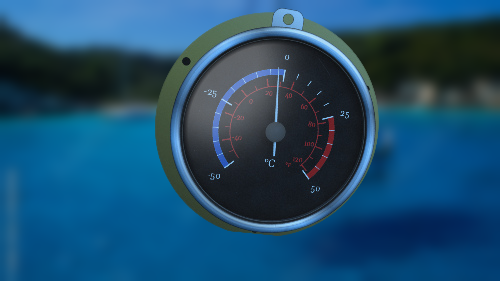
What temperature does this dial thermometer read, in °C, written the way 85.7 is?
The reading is -2.5
